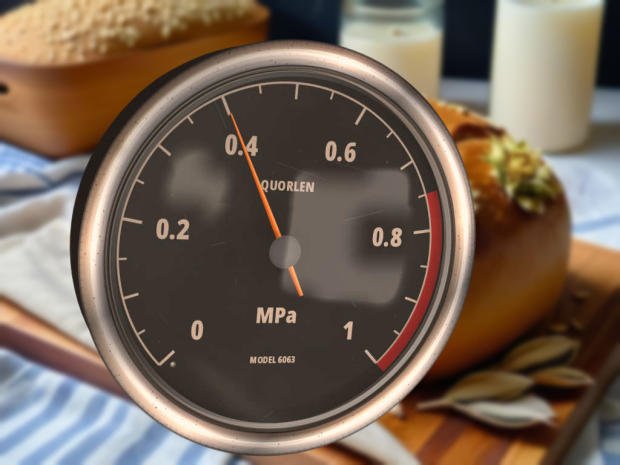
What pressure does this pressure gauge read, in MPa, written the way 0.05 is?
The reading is 0.4
